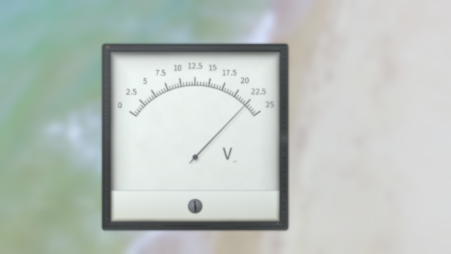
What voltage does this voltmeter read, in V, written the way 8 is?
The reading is 22.5
